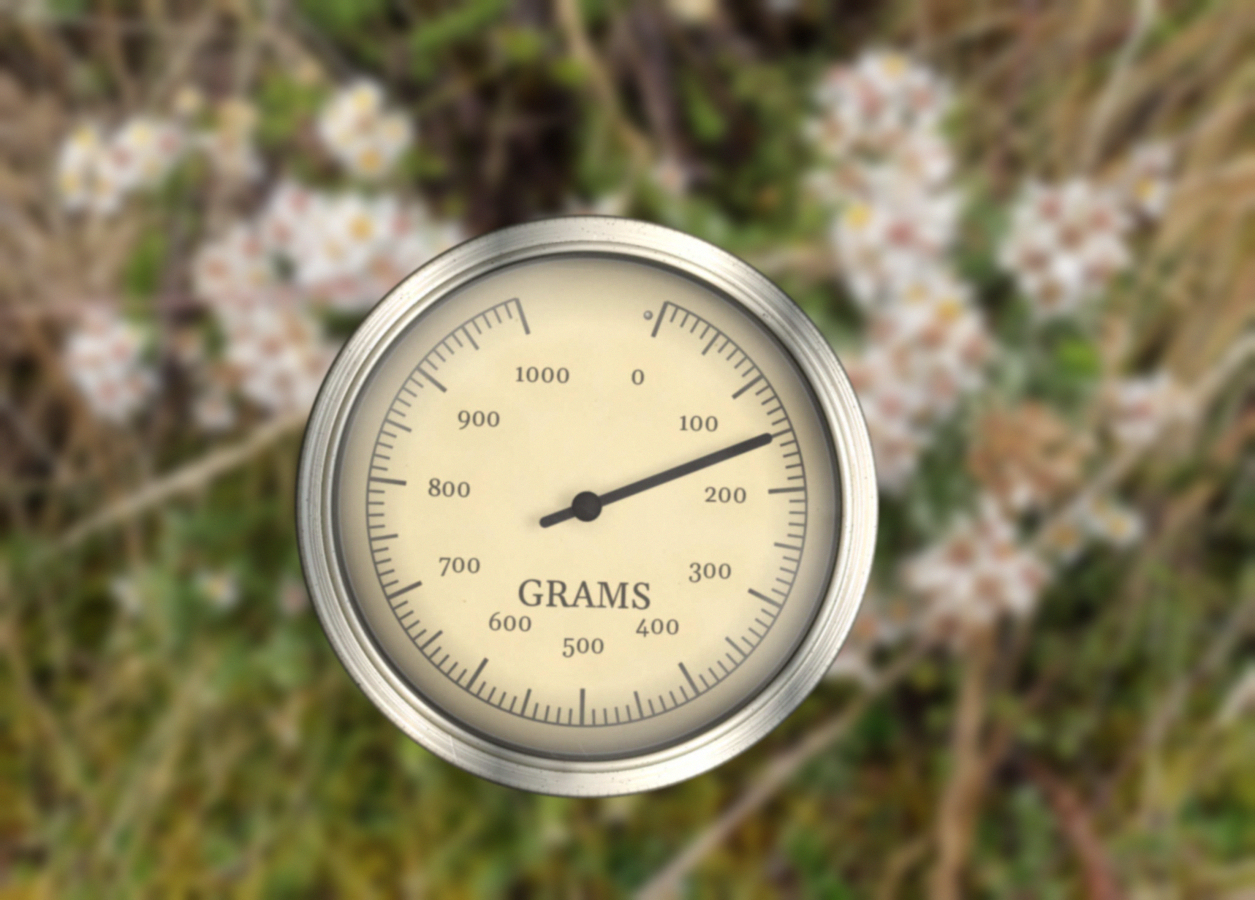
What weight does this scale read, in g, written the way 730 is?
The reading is 150
